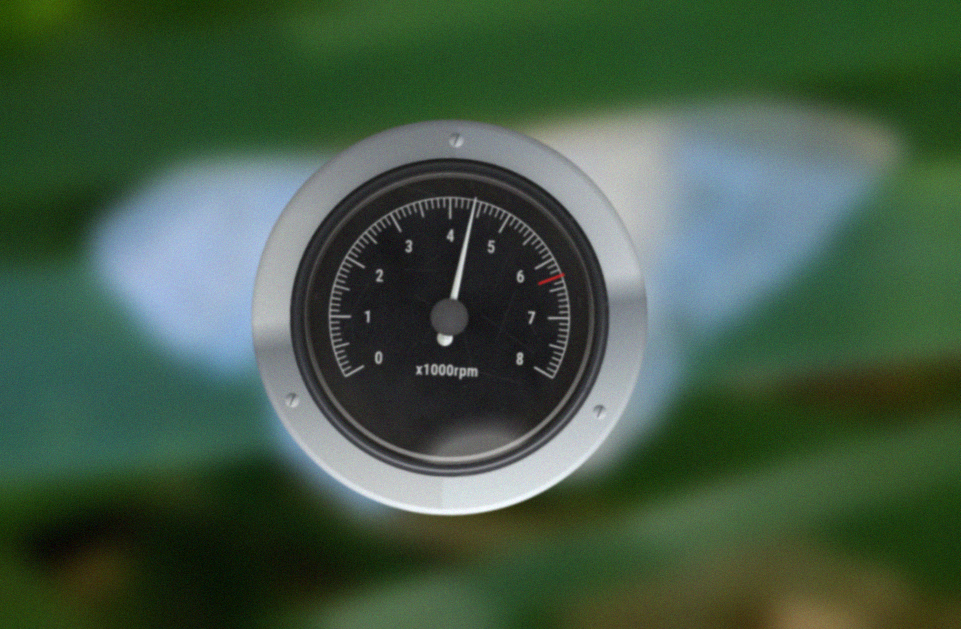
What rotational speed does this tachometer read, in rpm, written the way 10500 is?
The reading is 4400
